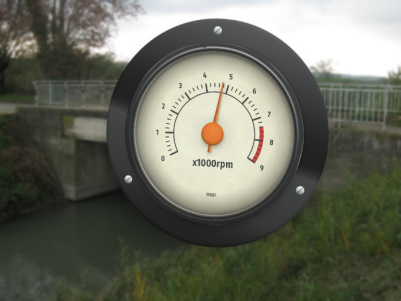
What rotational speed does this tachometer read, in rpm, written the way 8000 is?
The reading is 4800
